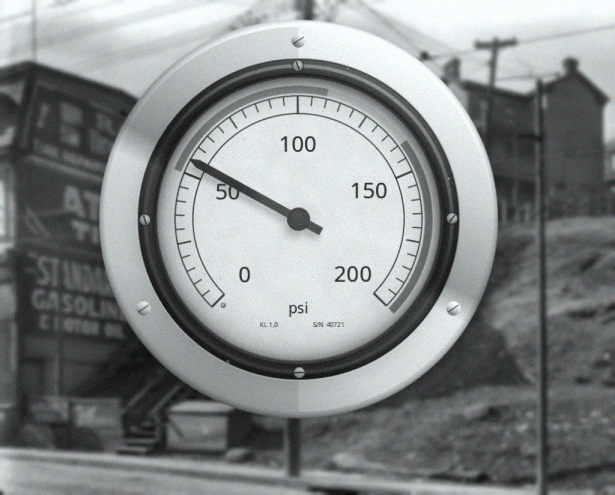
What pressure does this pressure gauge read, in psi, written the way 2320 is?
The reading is 55
